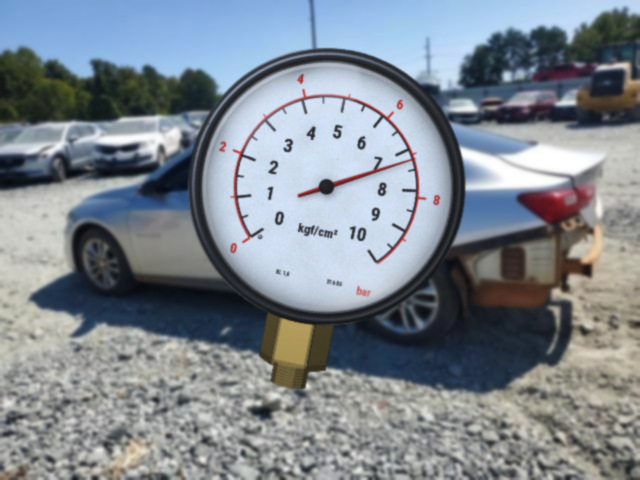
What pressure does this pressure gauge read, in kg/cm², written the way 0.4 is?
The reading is 7.25
